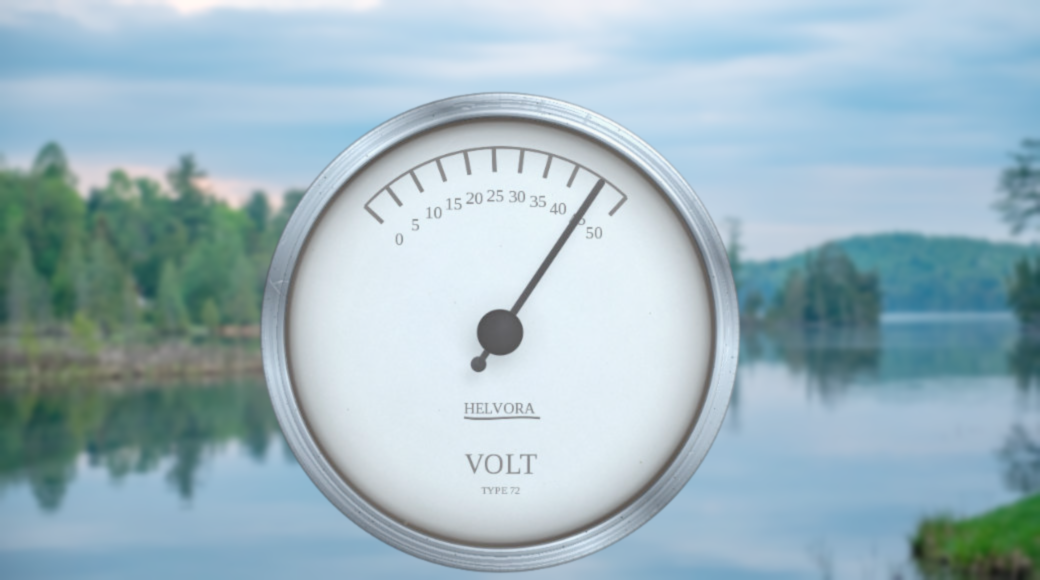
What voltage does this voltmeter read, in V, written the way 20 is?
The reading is 45
